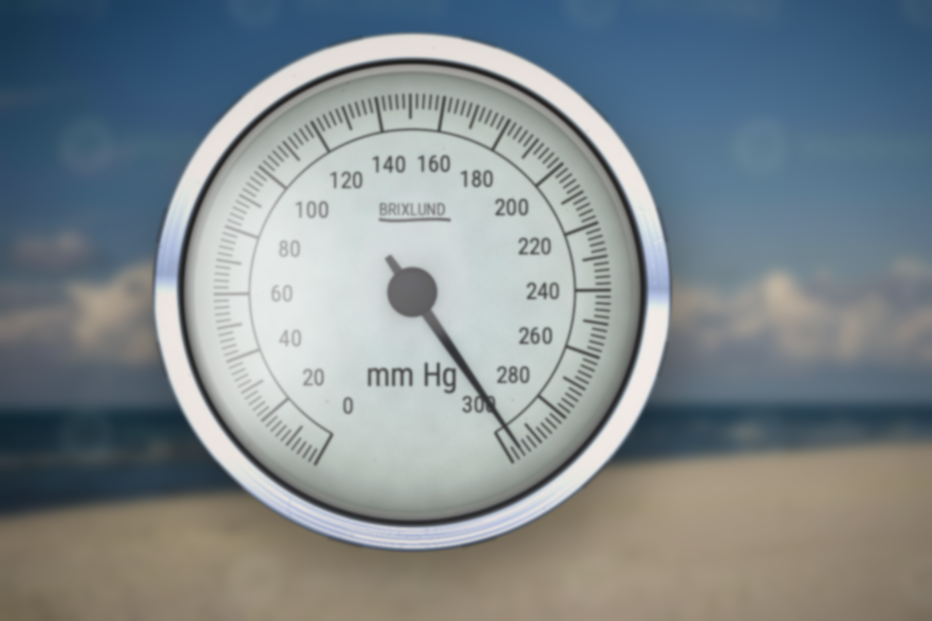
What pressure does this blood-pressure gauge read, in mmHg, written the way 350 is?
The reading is 296
